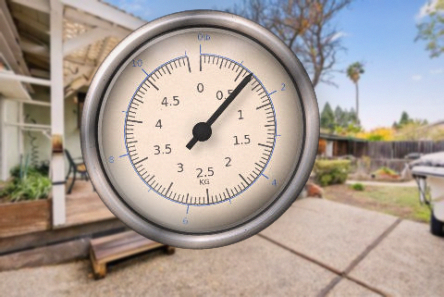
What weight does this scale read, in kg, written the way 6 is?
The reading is 0.6
